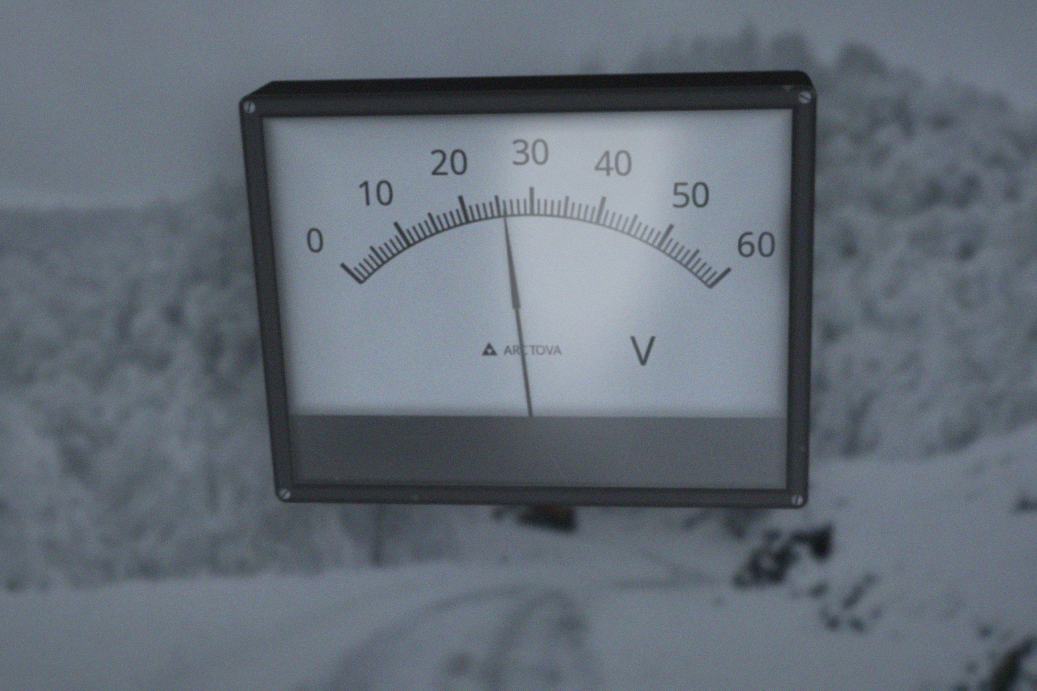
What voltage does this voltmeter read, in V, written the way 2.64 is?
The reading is 26
